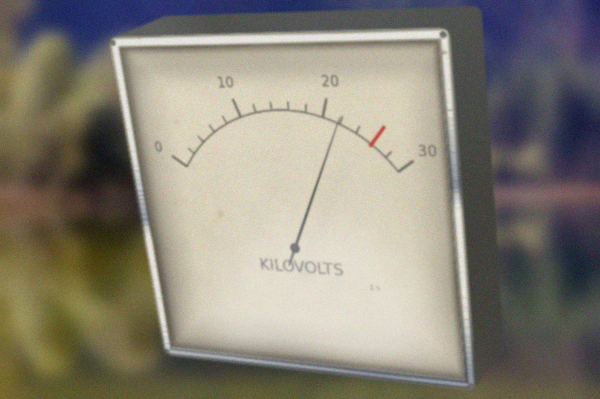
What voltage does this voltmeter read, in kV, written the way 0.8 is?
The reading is 22
